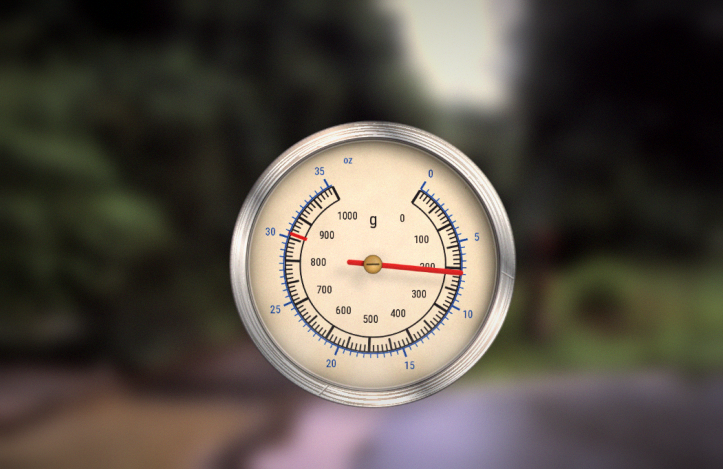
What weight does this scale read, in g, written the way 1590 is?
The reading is 210
